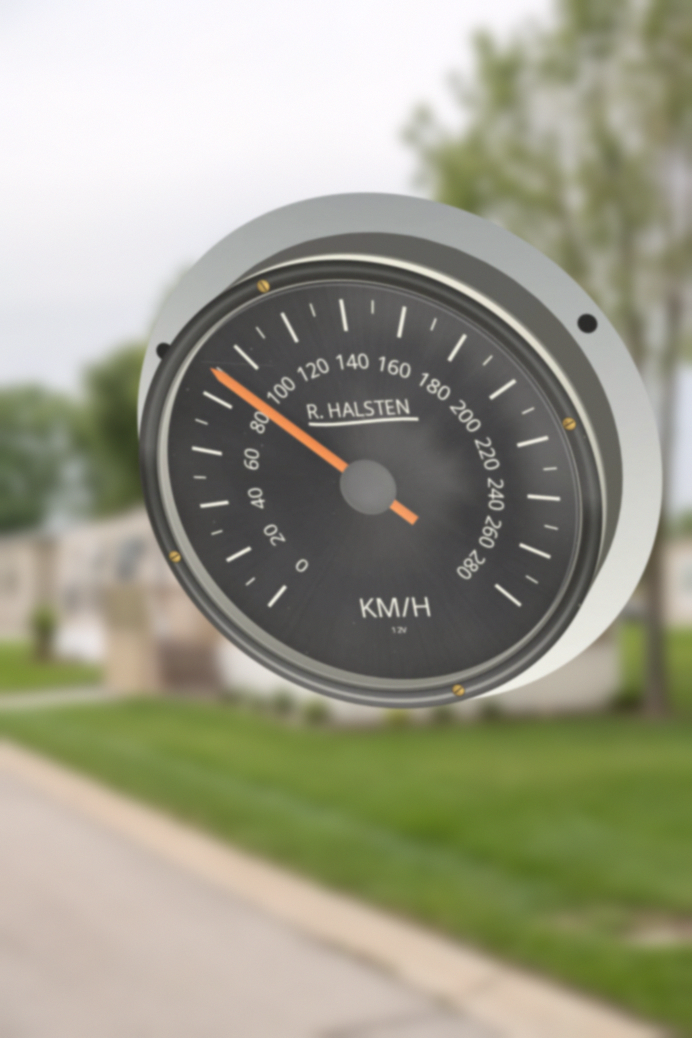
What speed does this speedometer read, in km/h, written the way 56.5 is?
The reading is 90
